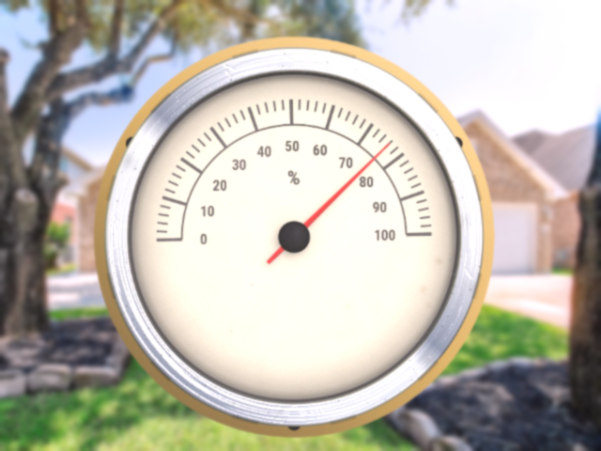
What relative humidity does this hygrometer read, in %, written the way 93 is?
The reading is 76
